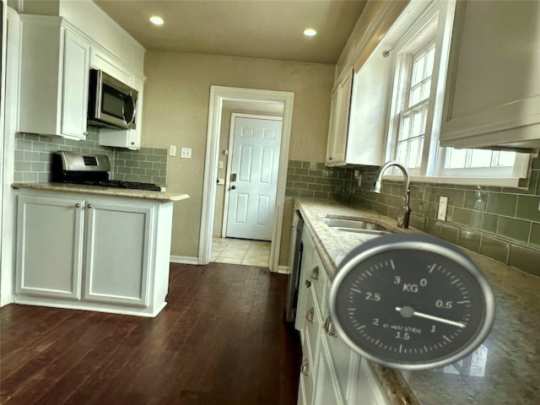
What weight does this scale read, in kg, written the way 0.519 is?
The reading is 0.75
